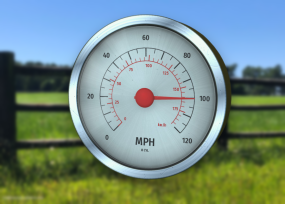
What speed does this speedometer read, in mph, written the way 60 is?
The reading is 100
